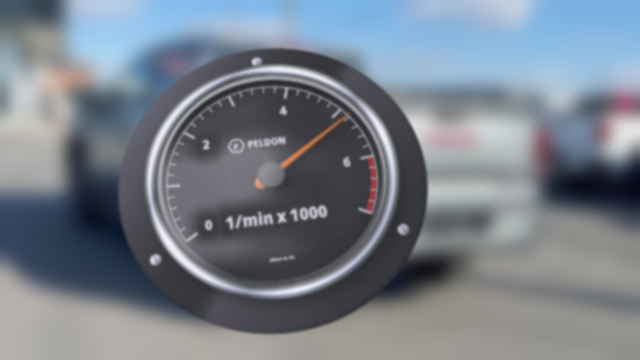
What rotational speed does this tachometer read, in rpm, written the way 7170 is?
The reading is 5200
